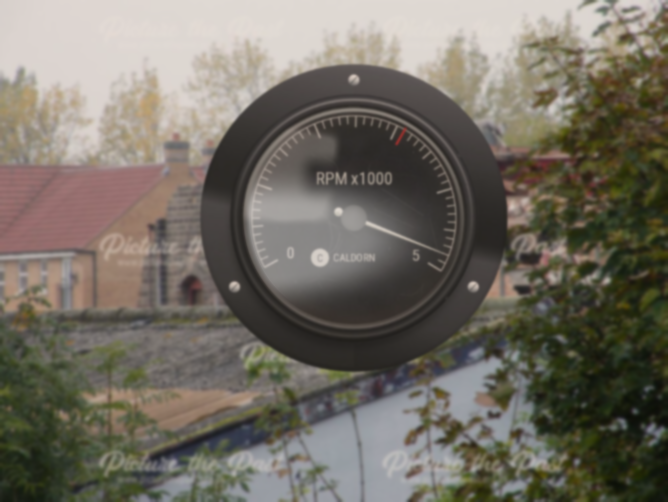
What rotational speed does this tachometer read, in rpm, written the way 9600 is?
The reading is 4800
